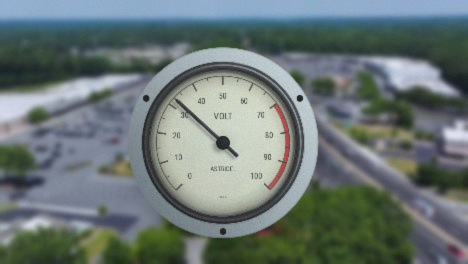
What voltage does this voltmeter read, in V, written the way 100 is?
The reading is 32.5
